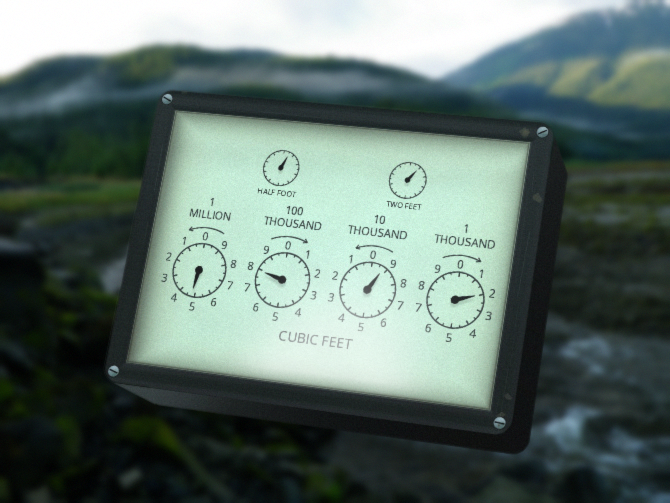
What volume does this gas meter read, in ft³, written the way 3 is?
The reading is 479200
